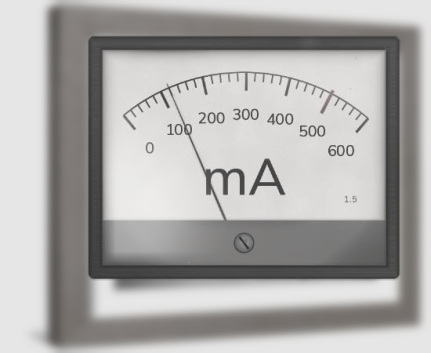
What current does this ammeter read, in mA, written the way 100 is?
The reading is 120
